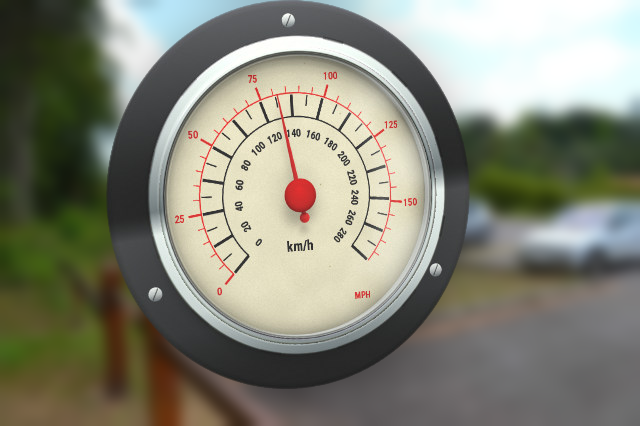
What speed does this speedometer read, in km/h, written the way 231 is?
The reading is 130
